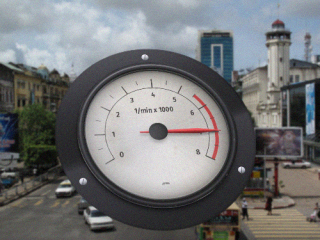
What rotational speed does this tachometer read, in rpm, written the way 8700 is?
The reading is 7000
